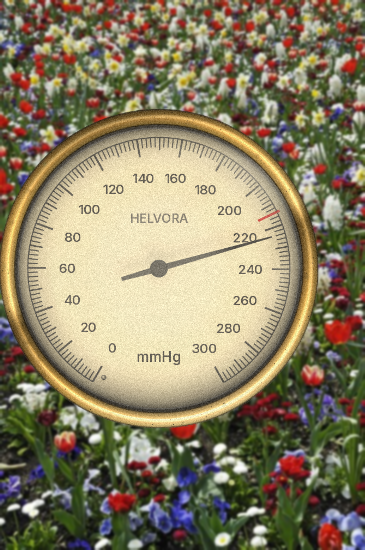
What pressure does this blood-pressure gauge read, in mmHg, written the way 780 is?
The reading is 224
